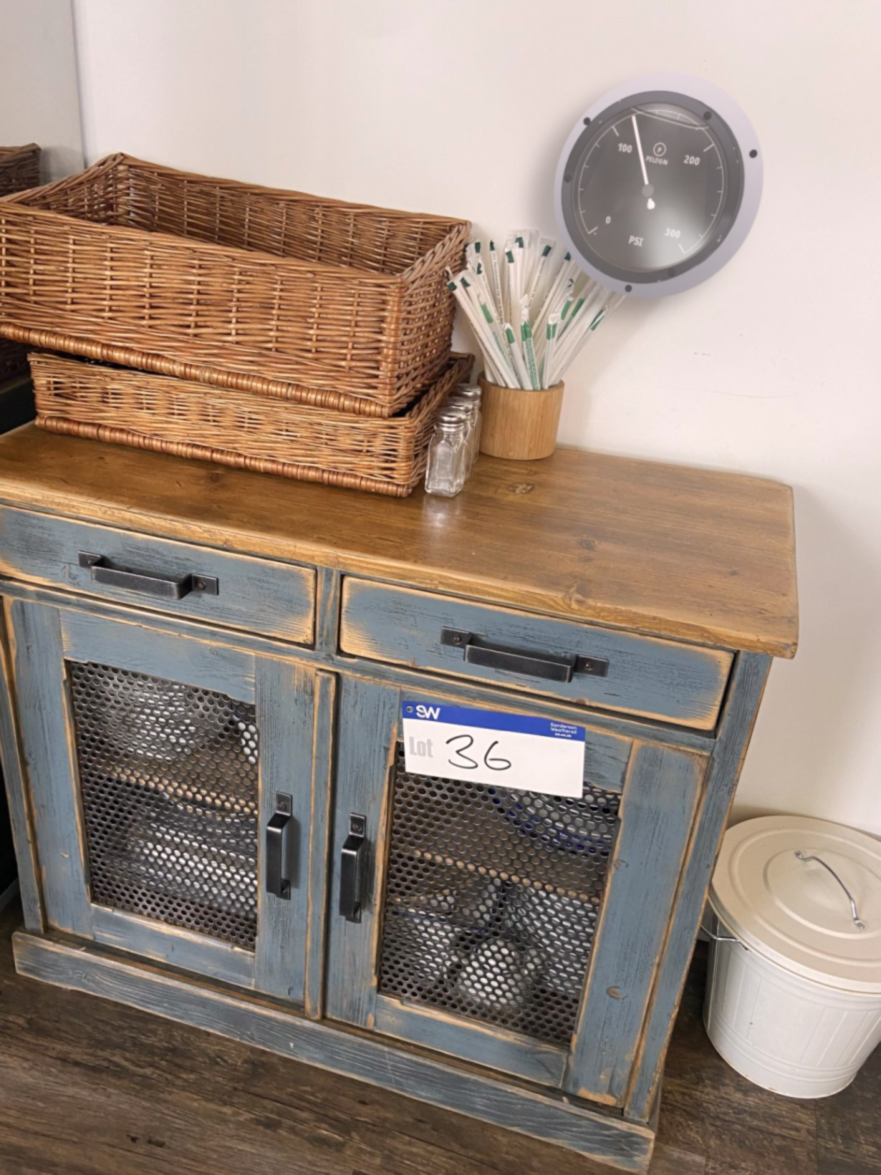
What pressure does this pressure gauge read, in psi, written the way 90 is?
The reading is 120
